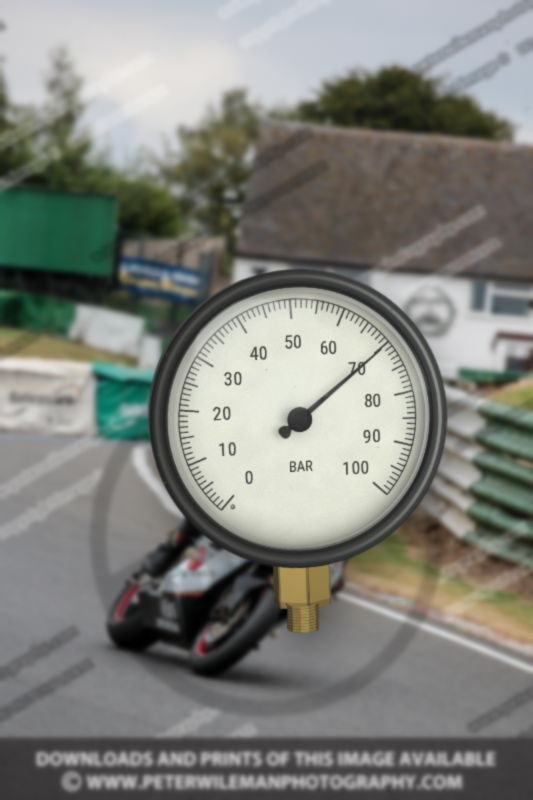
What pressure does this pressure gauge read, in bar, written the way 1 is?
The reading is 70
